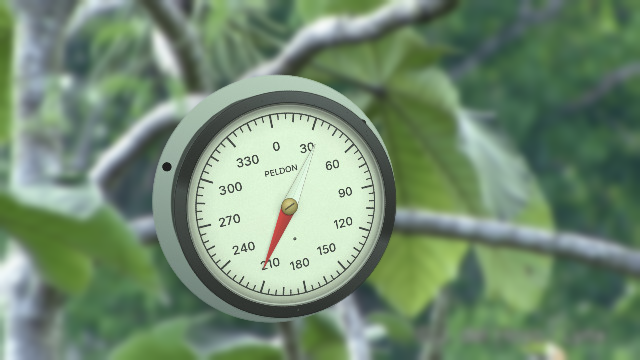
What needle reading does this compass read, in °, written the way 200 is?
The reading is 215
